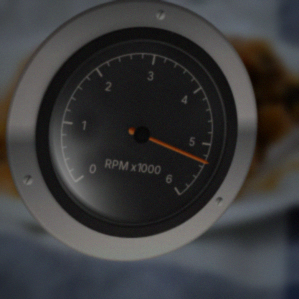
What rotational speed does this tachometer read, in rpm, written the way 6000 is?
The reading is 5300
